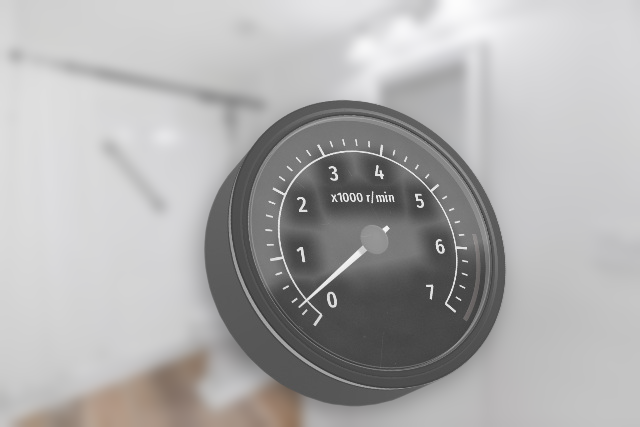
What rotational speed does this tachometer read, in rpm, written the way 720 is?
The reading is 300
